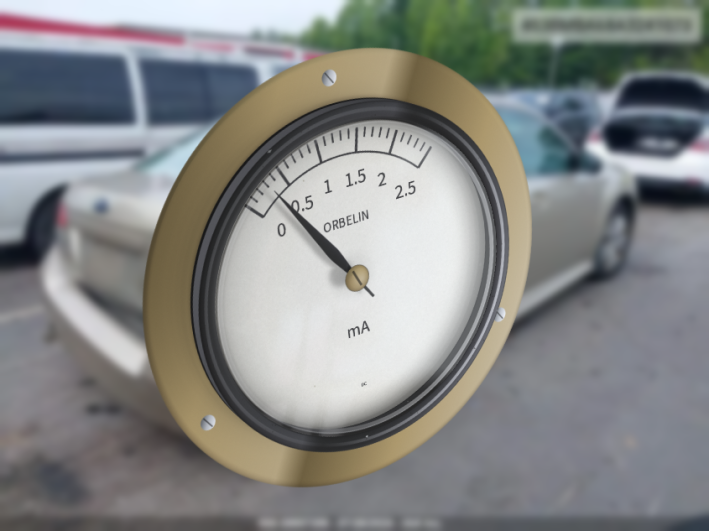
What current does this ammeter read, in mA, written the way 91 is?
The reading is 0.3
